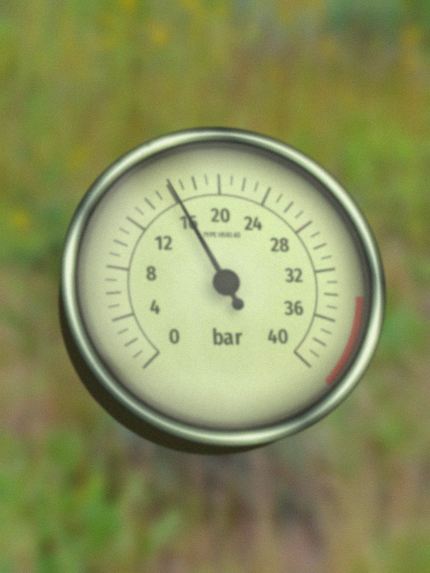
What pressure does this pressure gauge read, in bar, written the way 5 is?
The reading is 16
